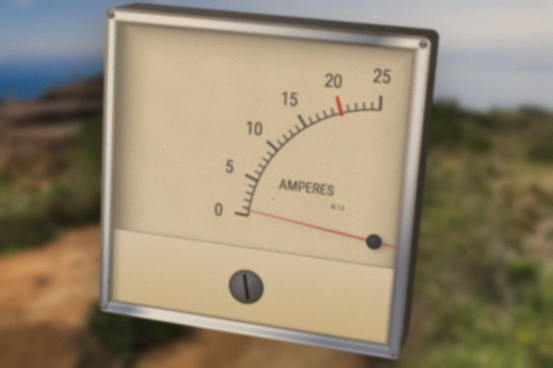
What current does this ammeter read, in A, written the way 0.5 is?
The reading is 1
